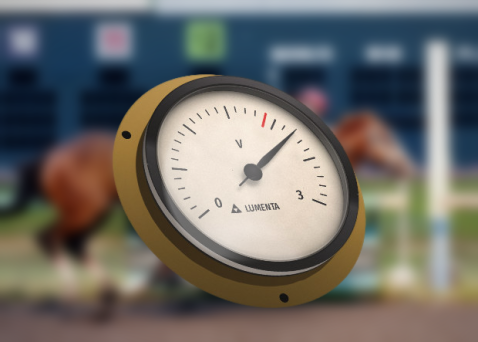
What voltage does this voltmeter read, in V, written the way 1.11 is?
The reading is 2.2
